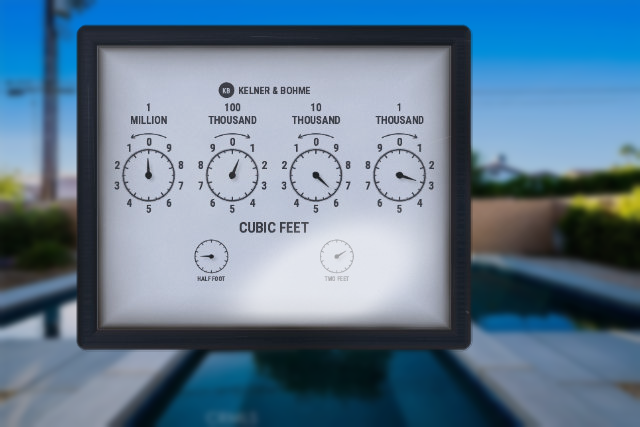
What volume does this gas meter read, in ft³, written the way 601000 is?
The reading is 6300
